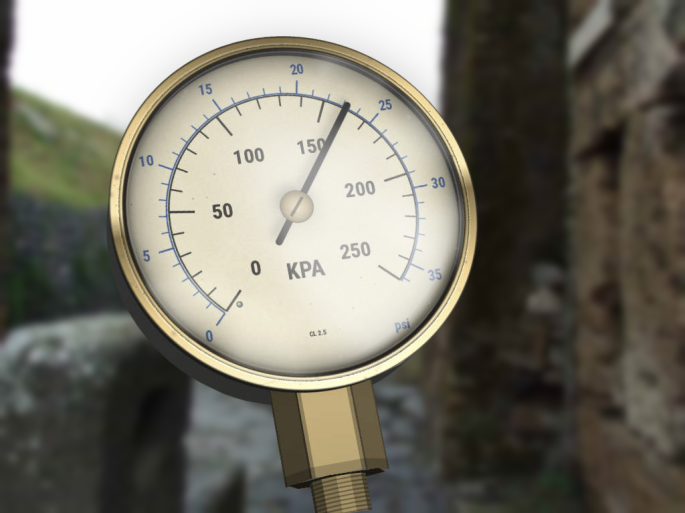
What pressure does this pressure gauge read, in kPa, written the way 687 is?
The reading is 160
